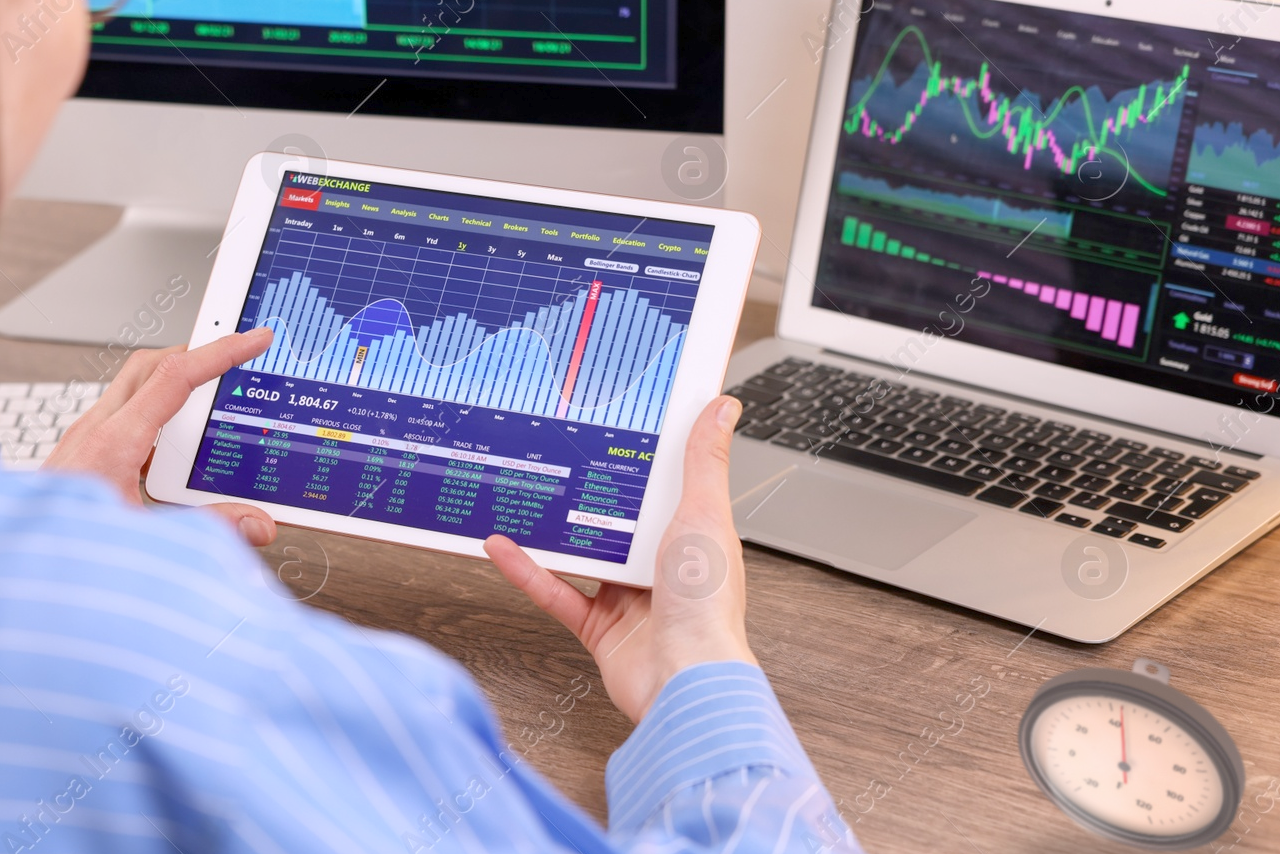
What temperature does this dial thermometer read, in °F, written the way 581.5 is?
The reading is 44
